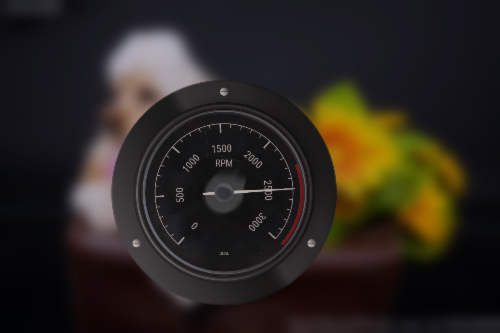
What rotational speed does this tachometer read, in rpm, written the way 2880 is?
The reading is 2500
